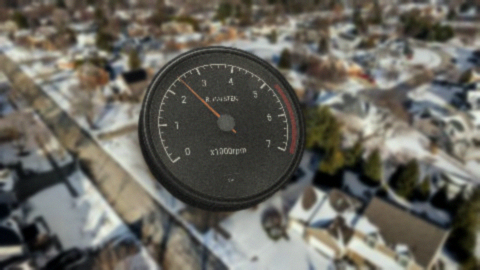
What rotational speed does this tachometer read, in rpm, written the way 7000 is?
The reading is 2400
